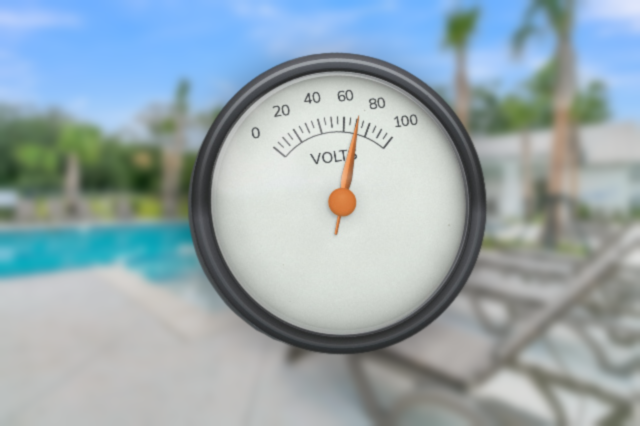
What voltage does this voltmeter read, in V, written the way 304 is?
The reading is 70
